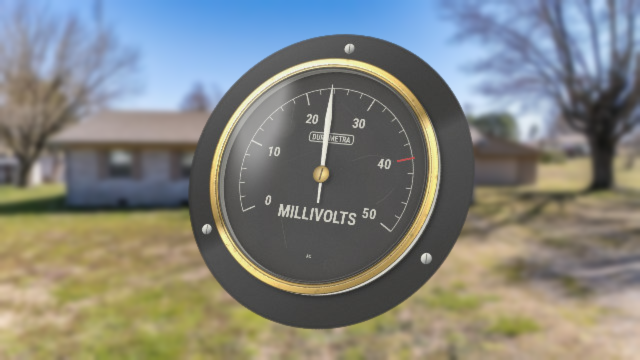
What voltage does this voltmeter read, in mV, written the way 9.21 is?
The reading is 24
